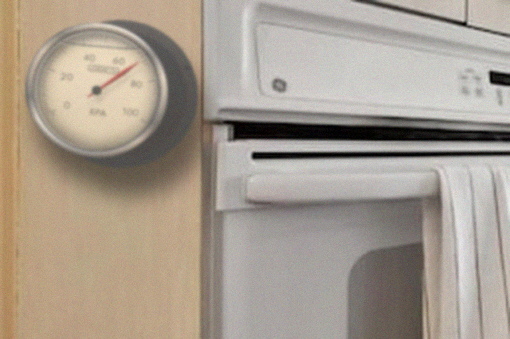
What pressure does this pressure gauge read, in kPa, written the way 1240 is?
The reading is 70
